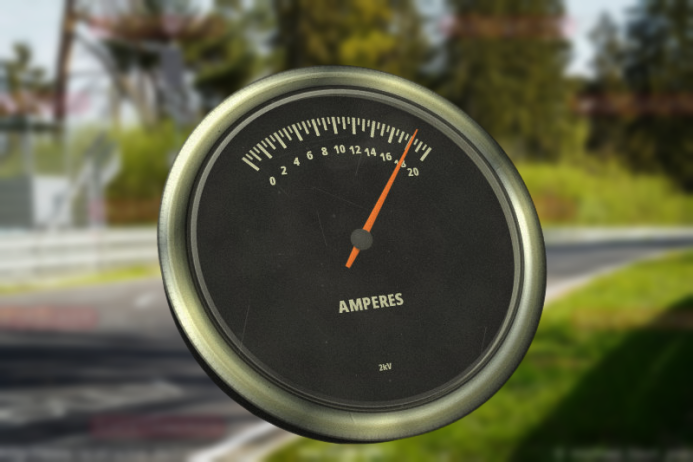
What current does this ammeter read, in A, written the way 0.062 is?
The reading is 18
